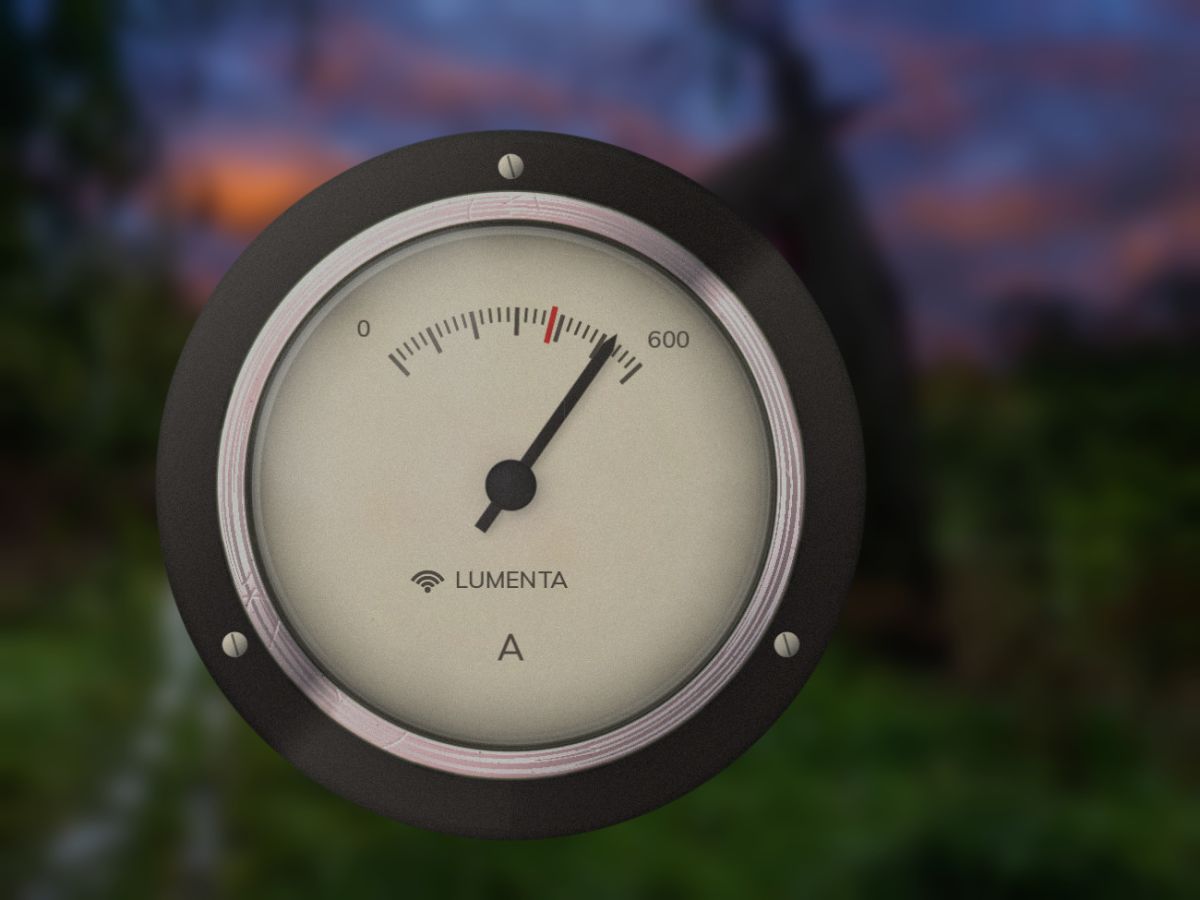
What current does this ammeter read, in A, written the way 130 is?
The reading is 520
